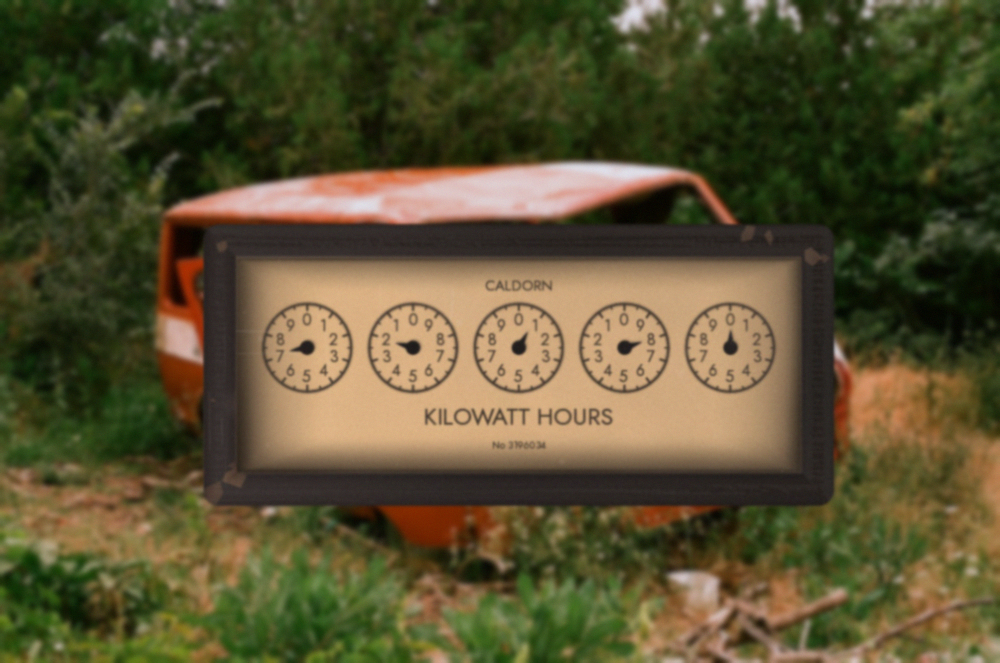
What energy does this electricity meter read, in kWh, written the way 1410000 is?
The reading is 72080
